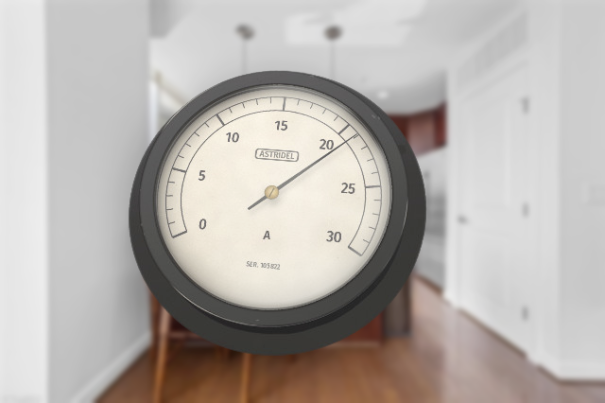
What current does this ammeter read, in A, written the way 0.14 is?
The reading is 21
